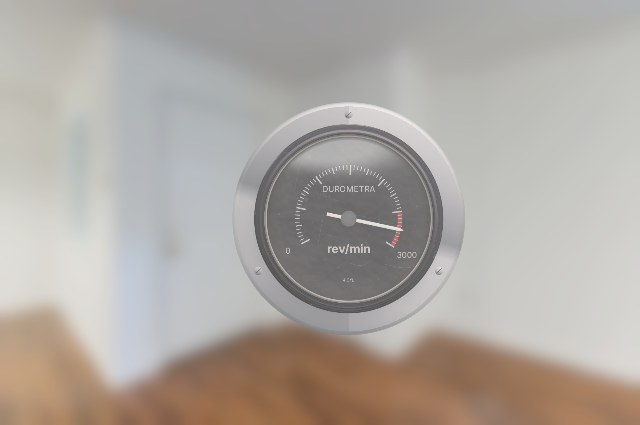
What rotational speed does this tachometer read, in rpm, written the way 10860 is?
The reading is 2750
